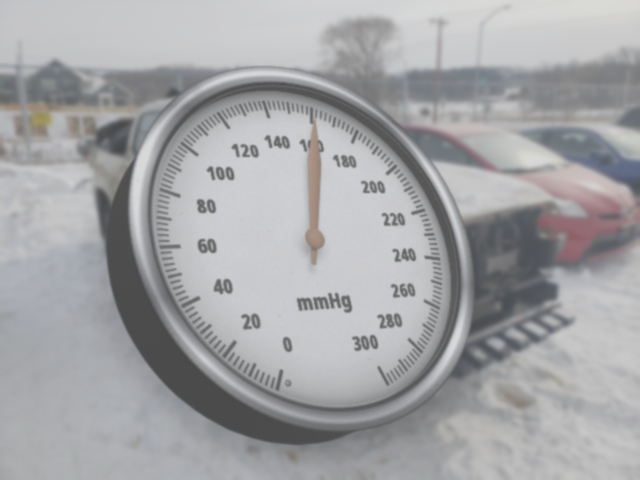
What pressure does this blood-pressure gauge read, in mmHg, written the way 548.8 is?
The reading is 160
